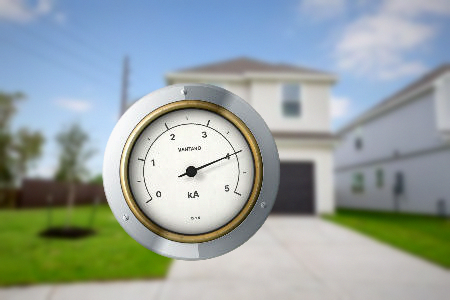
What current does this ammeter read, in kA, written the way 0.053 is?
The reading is 4
